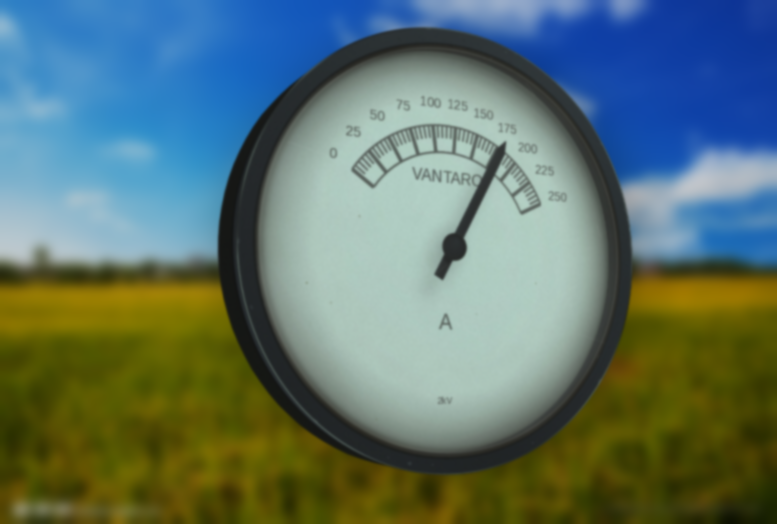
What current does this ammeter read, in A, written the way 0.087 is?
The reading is 175
